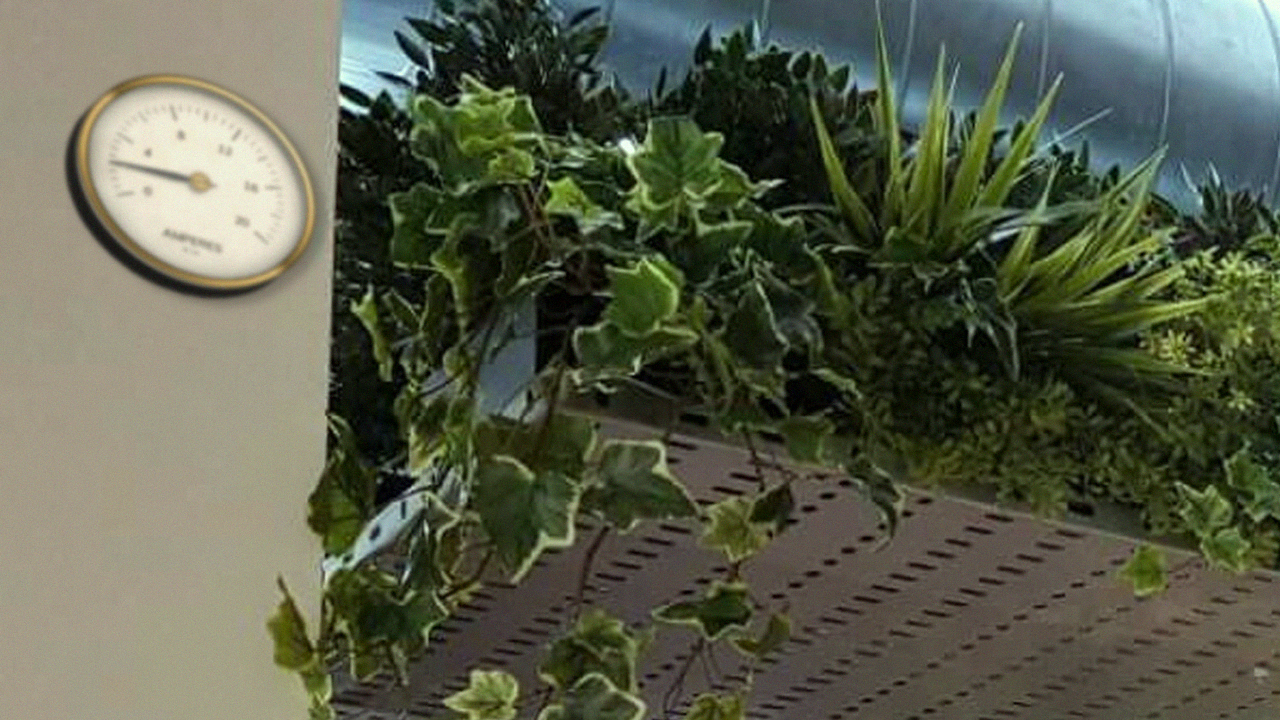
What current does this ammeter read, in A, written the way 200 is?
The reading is 2
